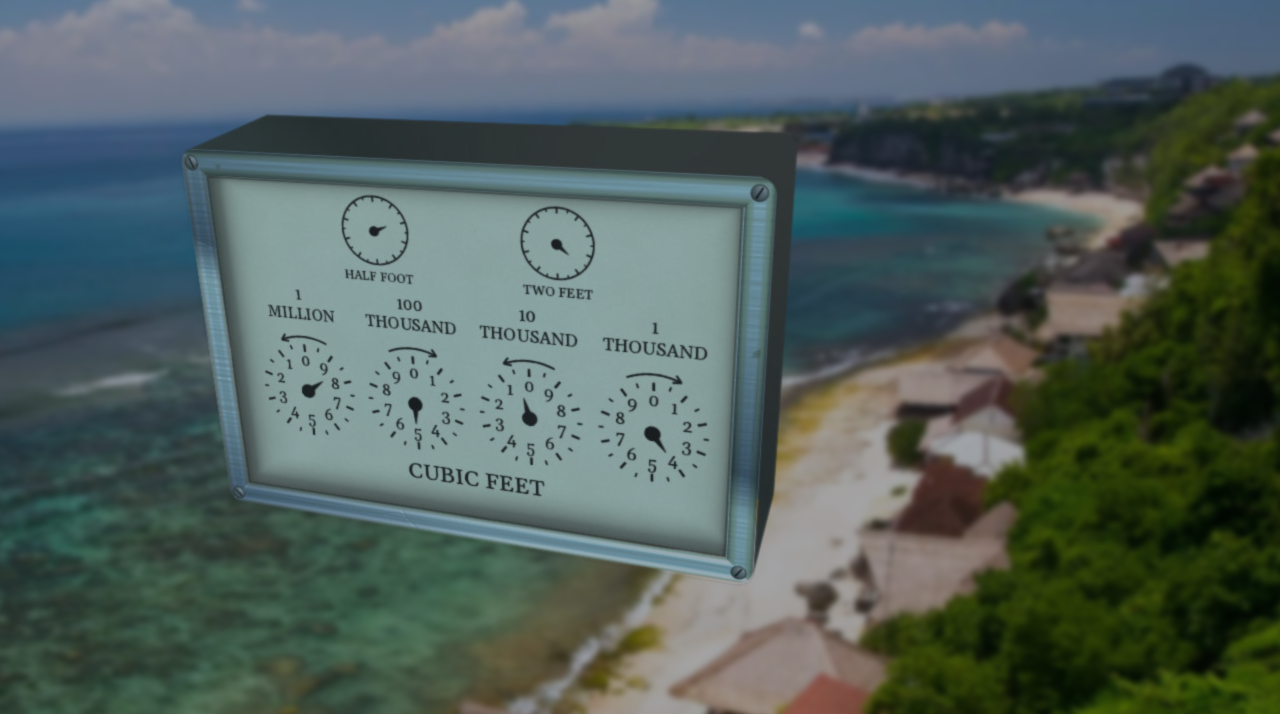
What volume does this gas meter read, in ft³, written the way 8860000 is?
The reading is 850400
